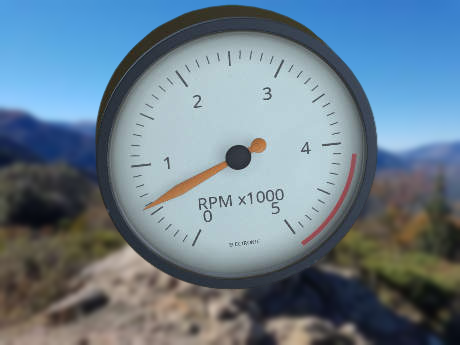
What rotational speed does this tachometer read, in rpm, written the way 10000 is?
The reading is 600
